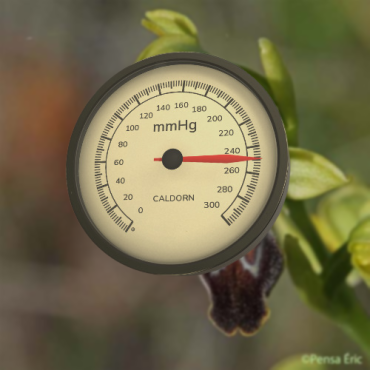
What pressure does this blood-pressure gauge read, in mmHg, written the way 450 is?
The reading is 250
